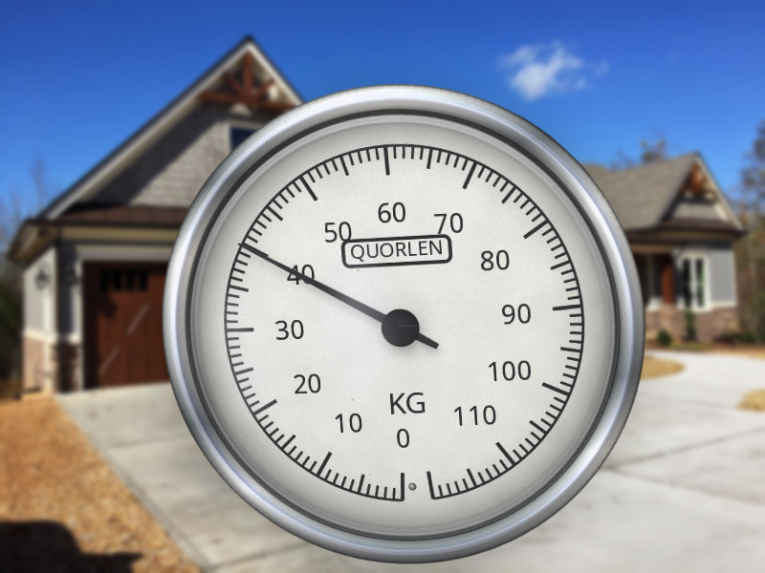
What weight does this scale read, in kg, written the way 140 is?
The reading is 40
